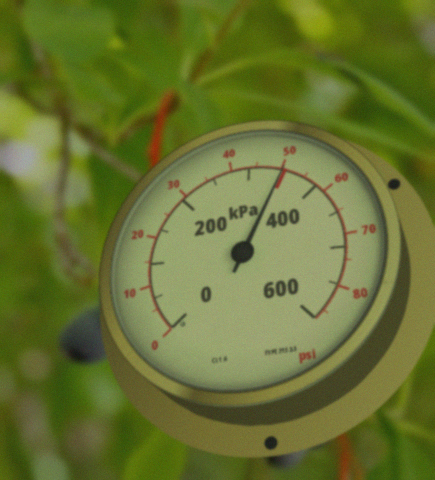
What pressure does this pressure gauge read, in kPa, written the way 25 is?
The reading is 350
